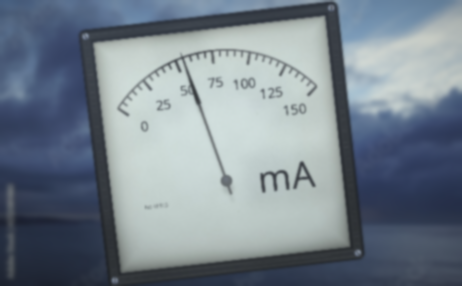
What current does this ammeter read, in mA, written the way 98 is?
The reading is 55
